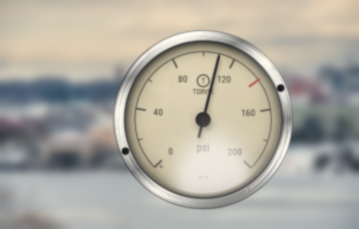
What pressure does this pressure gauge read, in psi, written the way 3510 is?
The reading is 110
